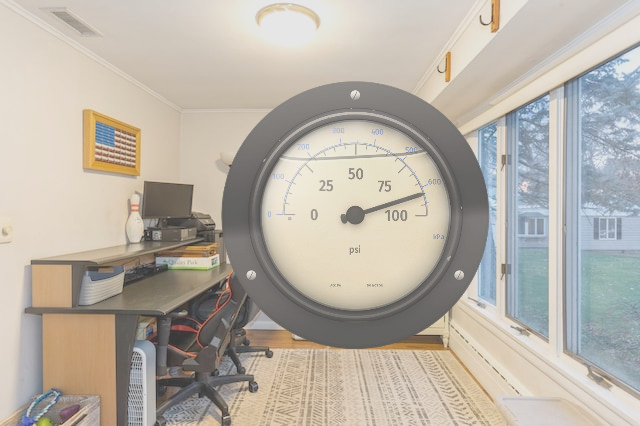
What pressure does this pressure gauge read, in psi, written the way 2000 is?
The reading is 90
